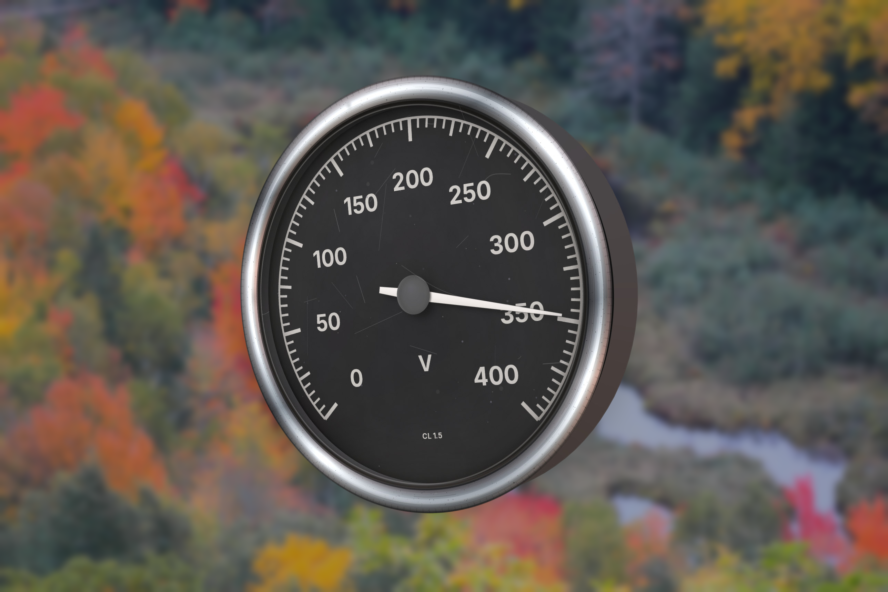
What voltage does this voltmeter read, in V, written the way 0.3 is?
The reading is 347.5
